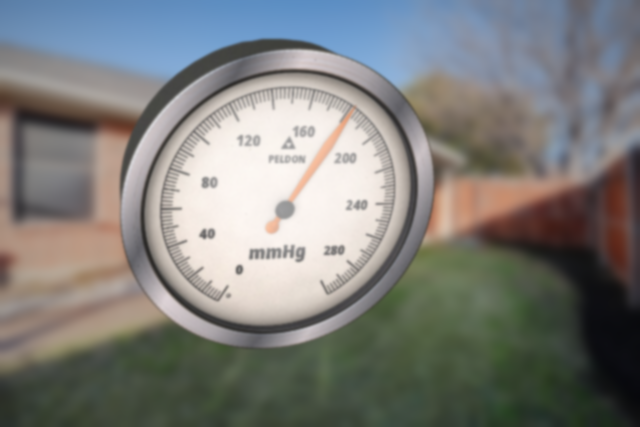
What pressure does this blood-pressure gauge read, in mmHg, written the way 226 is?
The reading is 180
